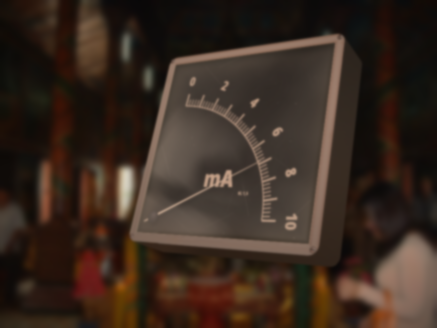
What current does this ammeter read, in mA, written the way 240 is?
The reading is 7
